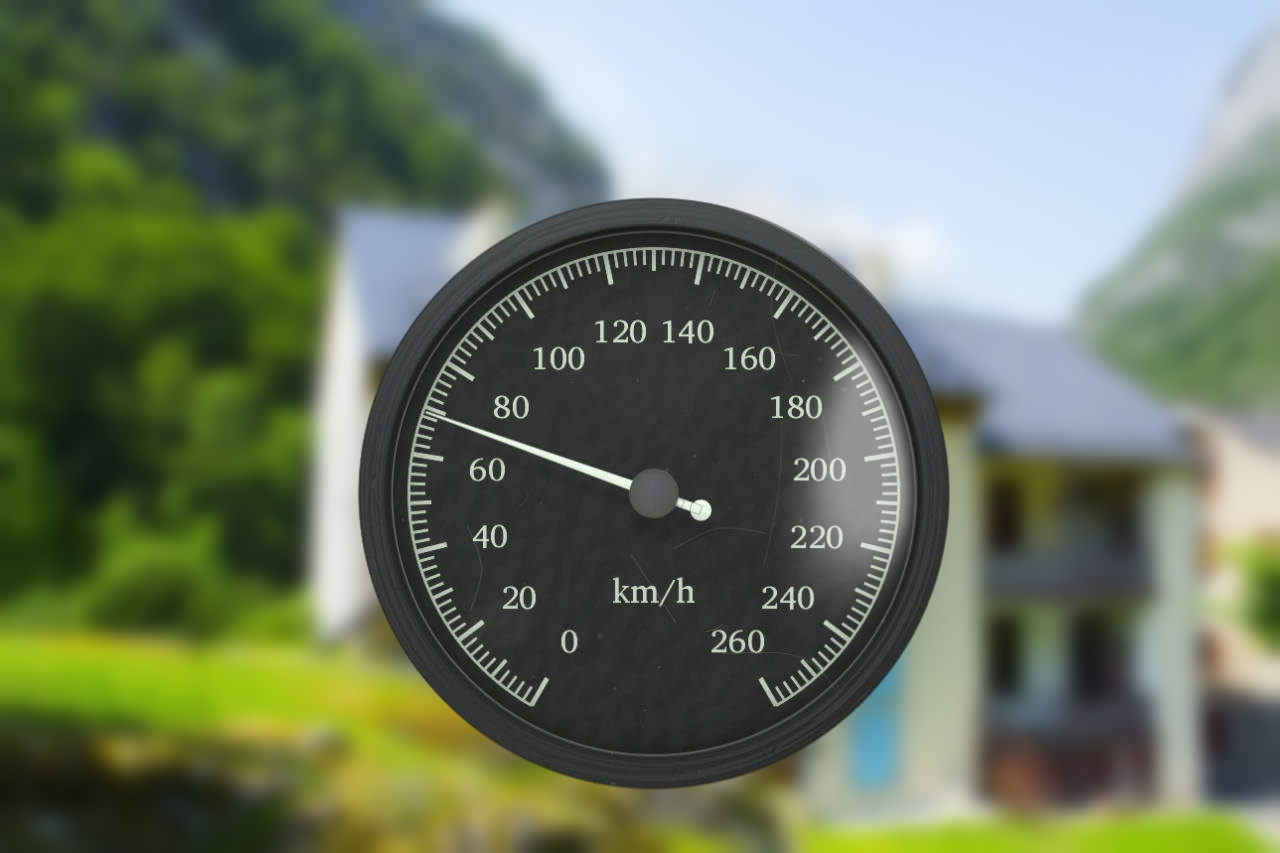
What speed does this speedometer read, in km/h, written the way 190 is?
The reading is 69
